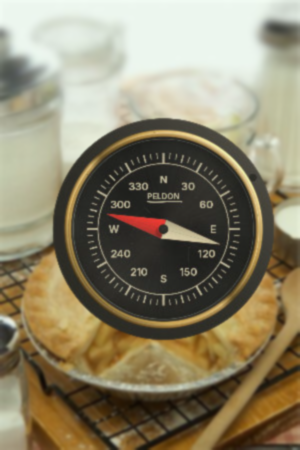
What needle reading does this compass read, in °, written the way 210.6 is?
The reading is 285
